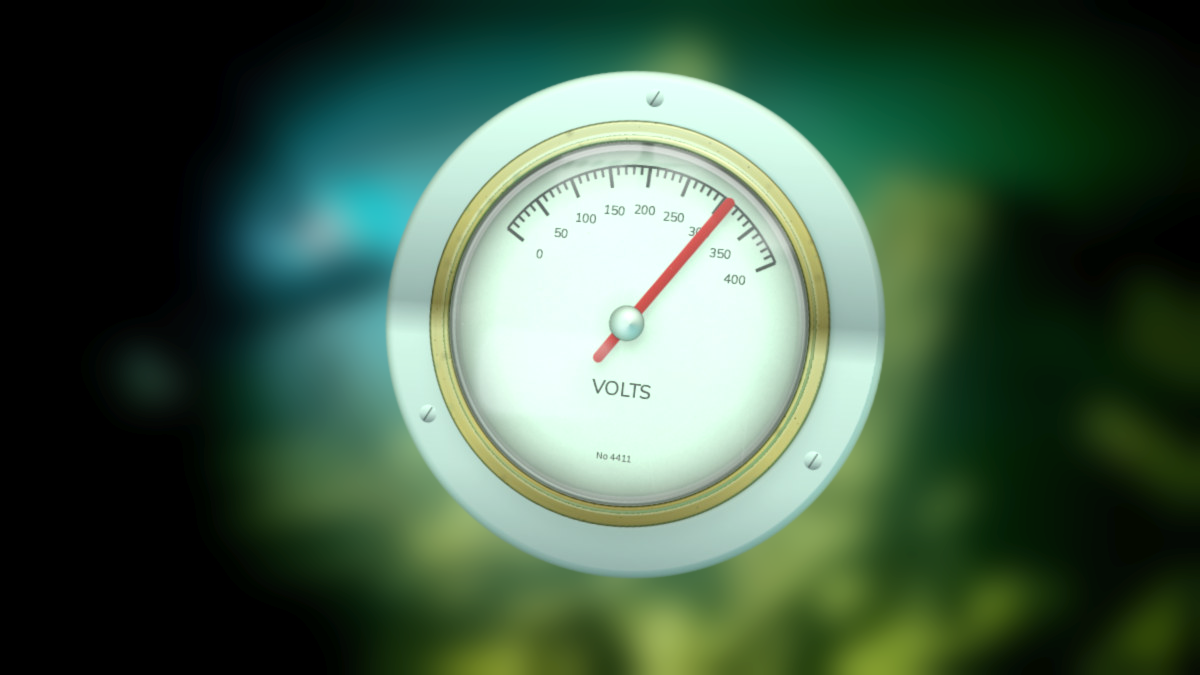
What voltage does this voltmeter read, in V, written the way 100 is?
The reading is 310
